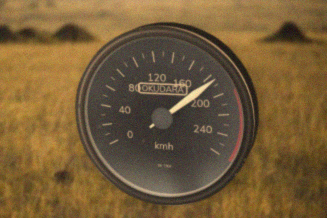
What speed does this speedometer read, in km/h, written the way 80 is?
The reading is 185
